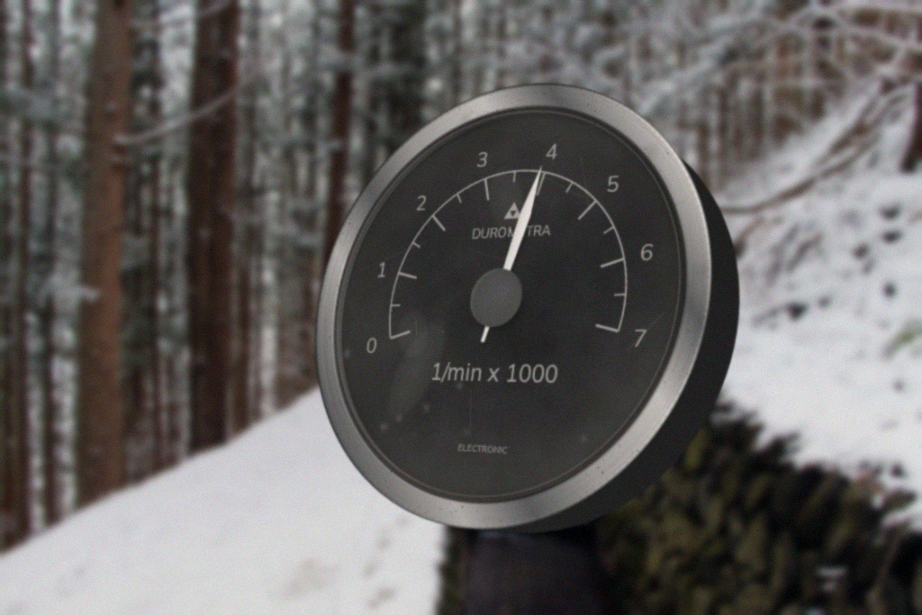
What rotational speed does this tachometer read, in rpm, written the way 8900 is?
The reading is 4000
